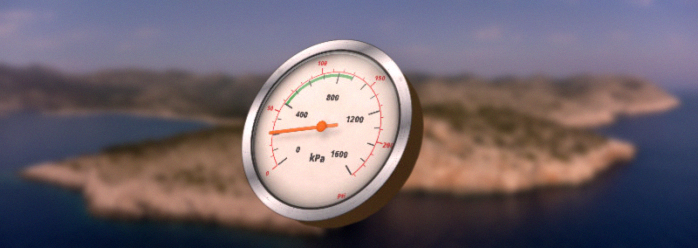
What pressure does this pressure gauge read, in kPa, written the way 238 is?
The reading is 200
